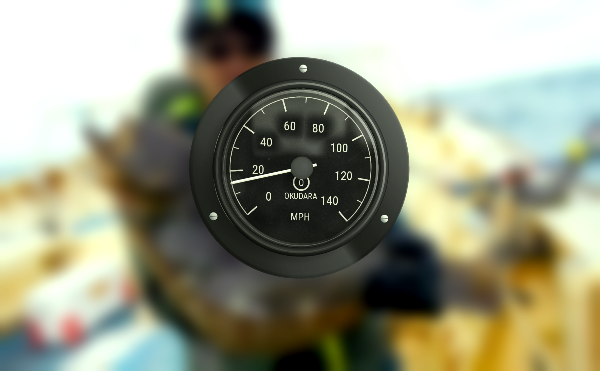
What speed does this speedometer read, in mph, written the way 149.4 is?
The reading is 15
